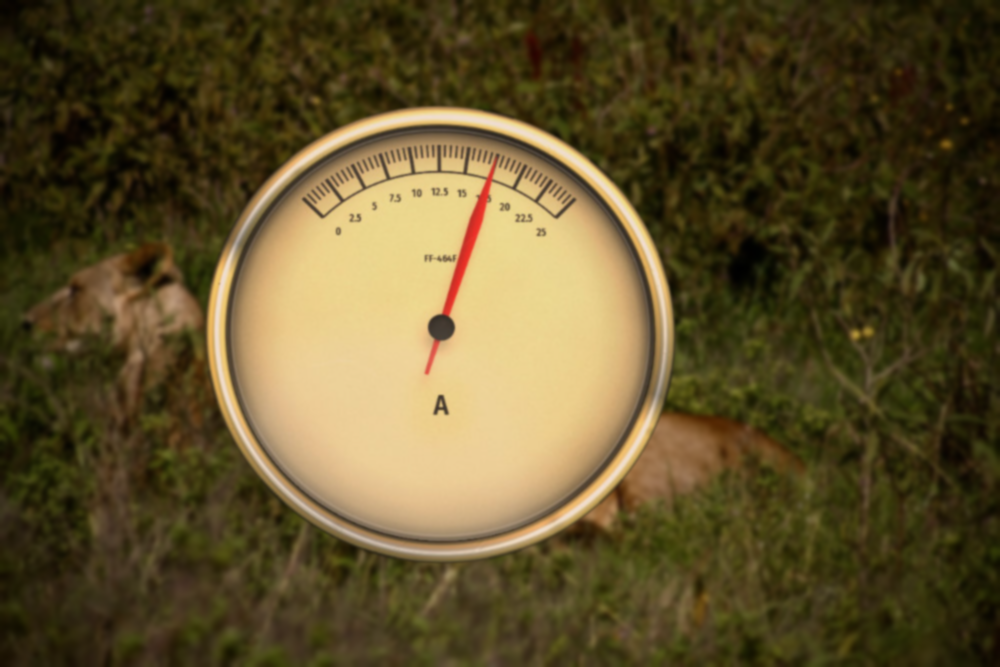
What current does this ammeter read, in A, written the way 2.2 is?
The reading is 17.5
